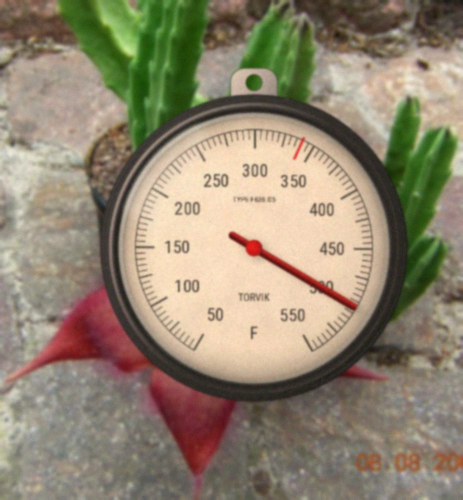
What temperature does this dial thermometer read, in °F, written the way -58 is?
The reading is 500
